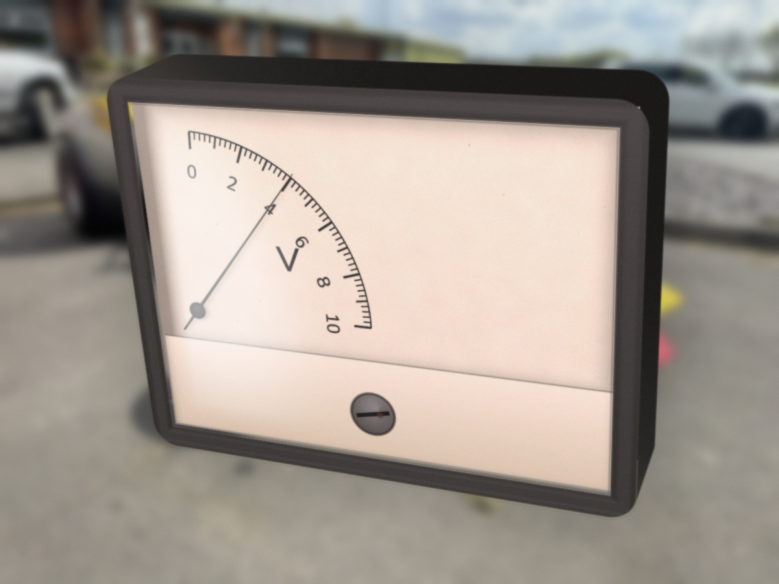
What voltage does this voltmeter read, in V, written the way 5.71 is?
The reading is 4
